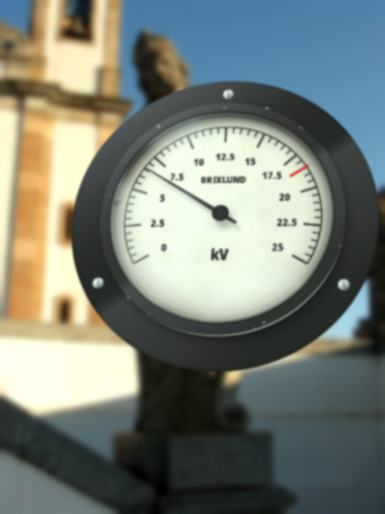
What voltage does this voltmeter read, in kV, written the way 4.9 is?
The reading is 6.5
